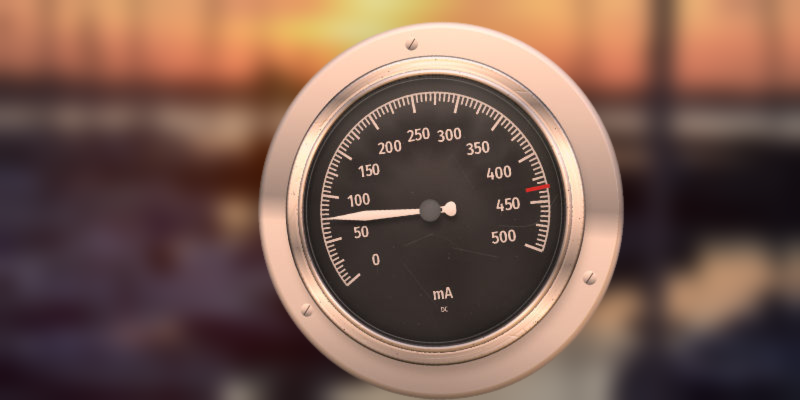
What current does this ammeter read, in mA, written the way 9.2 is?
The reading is 75
